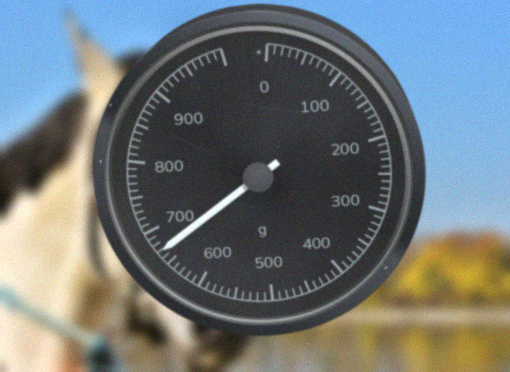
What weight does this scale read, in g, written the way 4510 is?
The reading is 670
